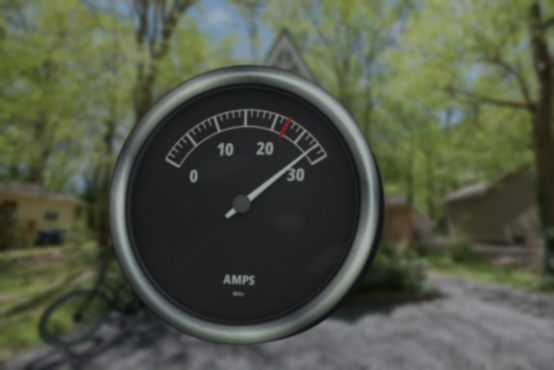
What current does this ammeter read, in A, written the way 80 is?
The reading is 28
